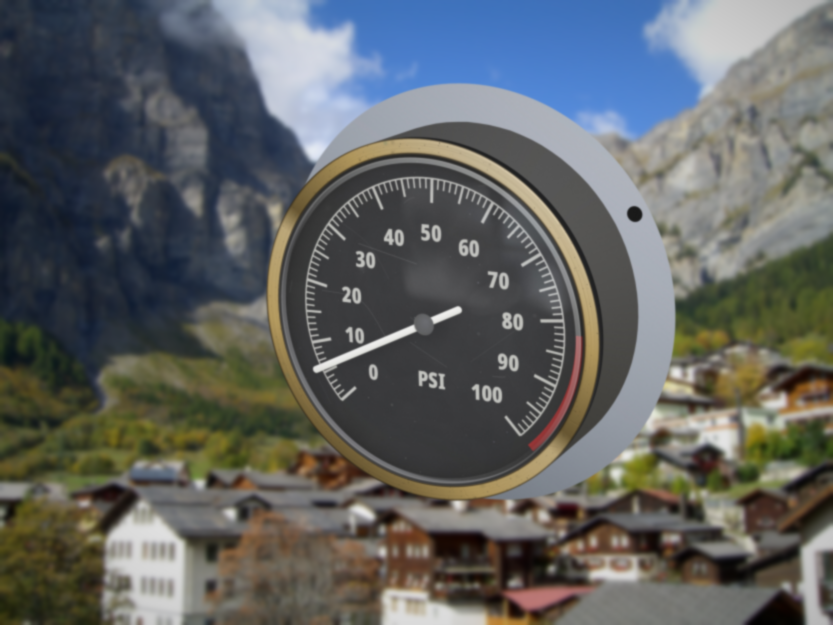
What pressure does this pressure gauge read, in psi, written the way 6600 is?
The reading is 6
